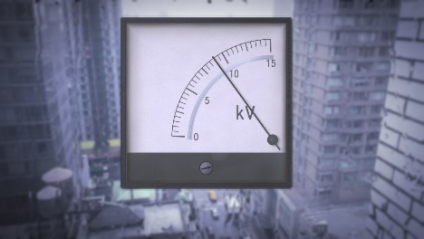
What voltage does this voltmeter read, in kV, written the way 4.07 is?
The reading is 9
